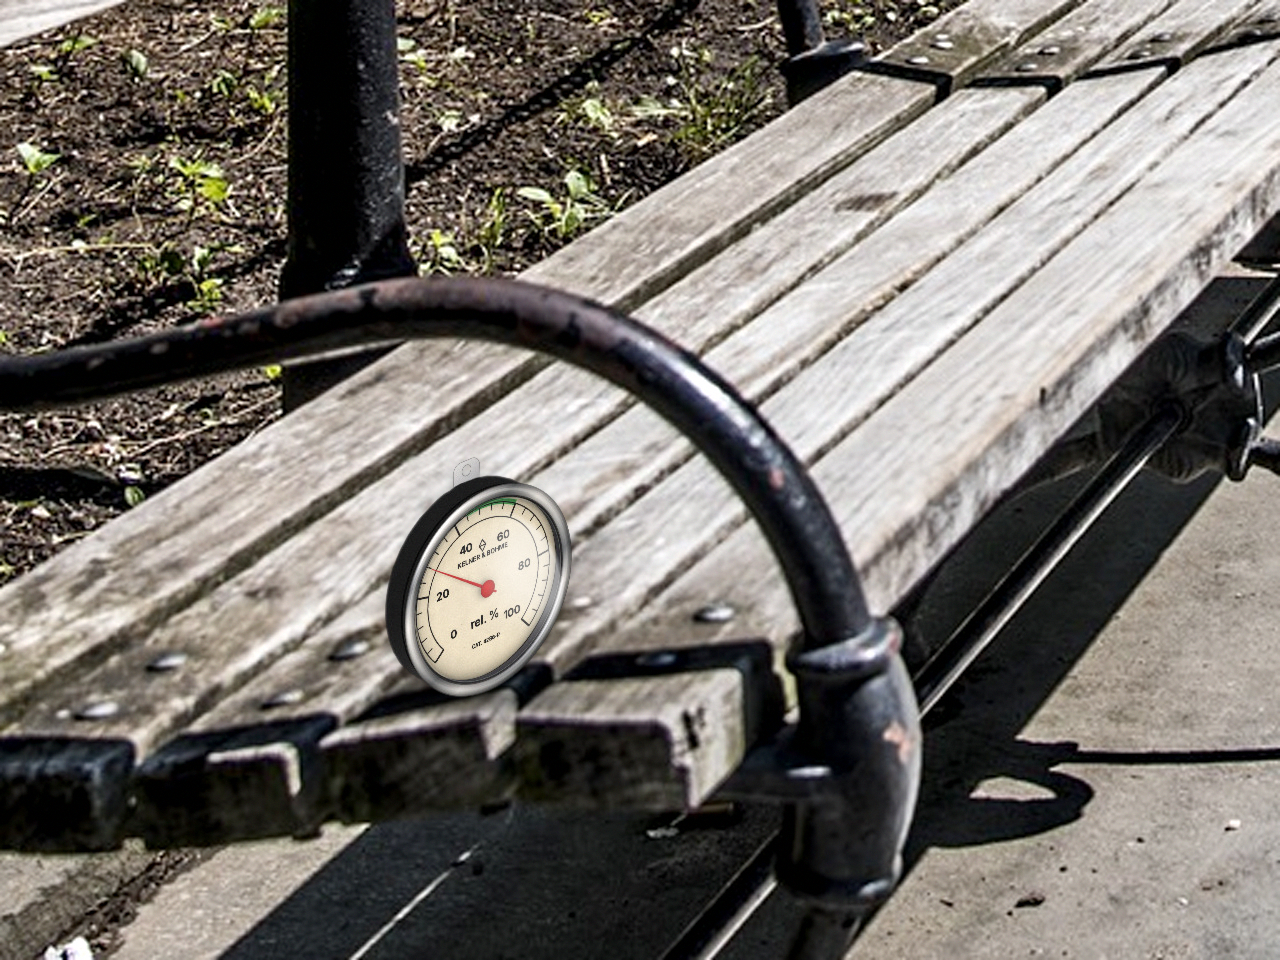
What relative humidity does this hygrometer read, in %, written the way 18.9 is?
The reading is 28
